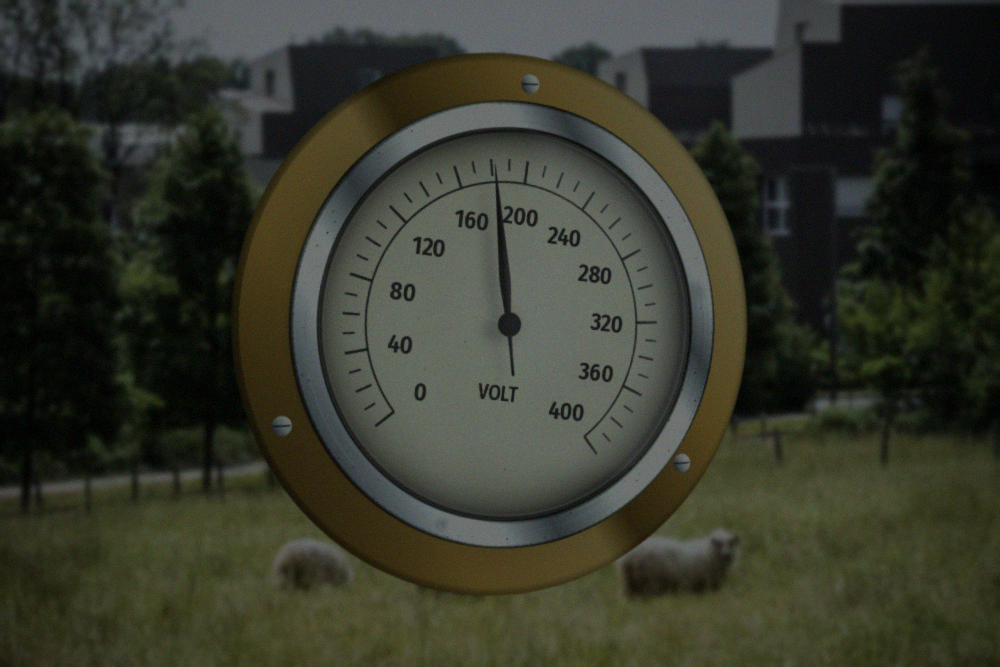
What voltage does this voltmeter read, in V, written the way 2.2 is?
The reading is 180
